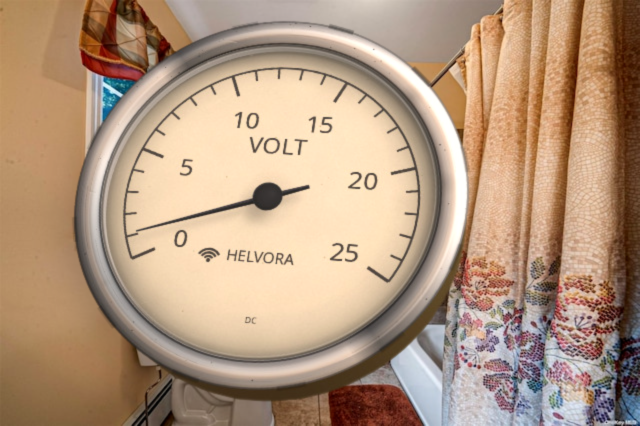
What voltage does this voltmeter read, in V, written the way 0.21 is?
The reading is 1
